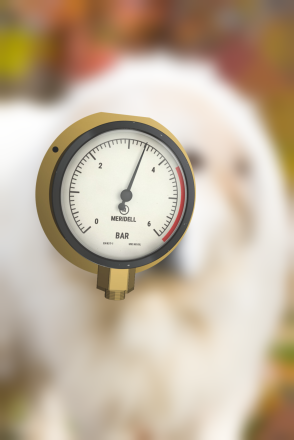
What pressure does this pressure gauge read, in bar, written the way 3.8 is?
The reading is 3.4
